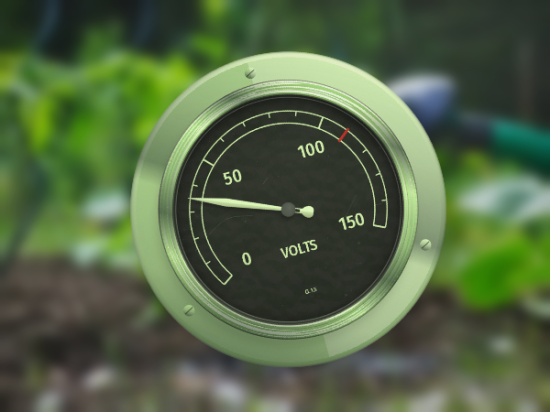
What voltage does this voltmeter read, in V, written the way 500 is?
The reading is 35
